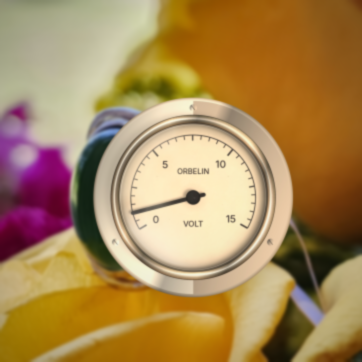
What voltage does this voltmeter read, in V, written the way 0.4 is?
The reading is 1
